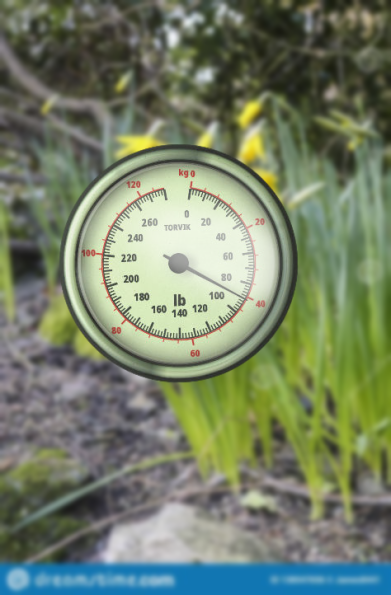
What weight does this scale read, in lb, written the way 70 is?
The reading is 90
